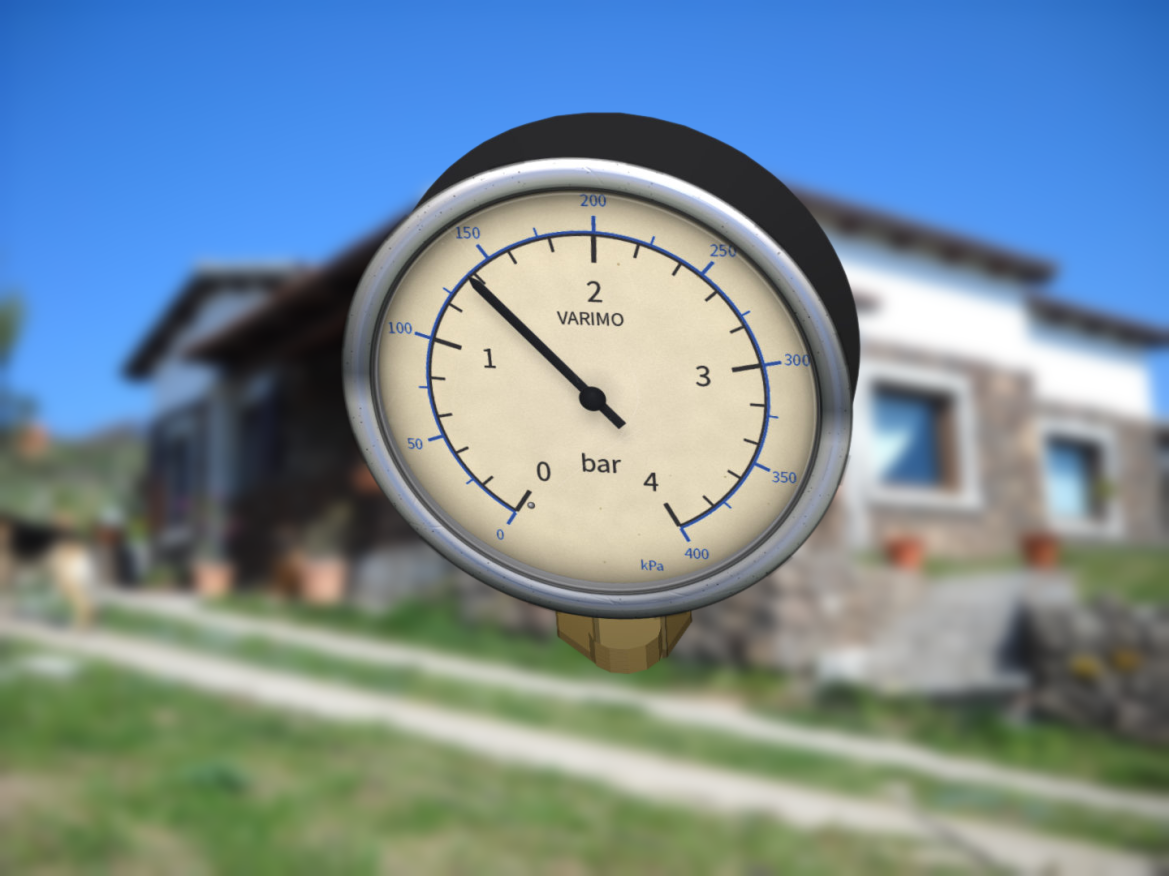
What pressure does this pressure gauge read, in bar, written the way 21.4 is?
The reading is 1.4
